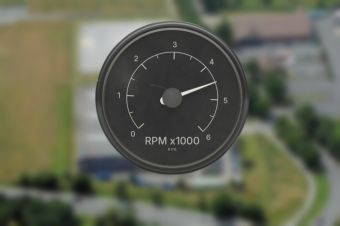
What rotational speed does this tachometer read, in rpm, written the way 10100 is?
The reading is 4500
